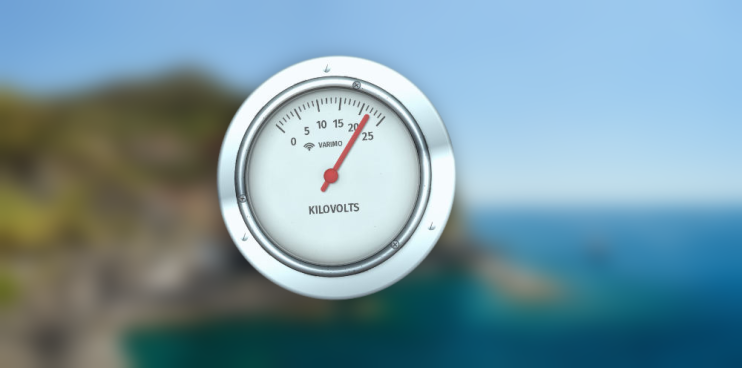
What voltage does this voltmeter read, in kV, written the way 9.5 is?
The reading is 22
